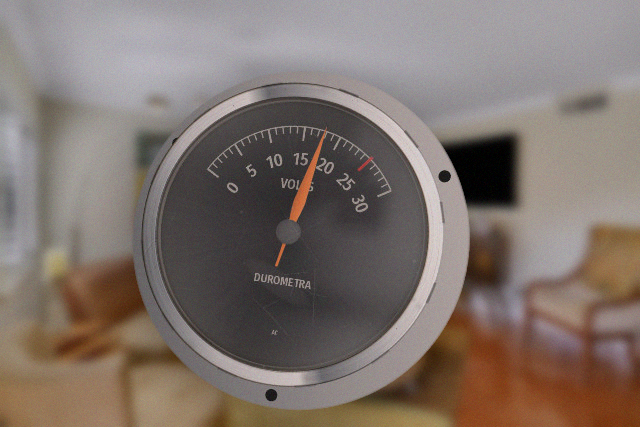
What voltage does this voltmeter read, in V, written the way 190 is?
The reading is 18
